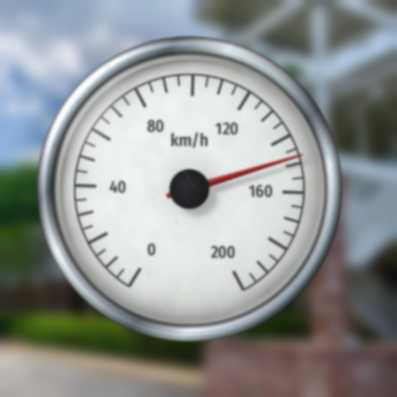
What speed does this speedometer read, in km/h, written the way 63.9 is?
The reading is 147.5
